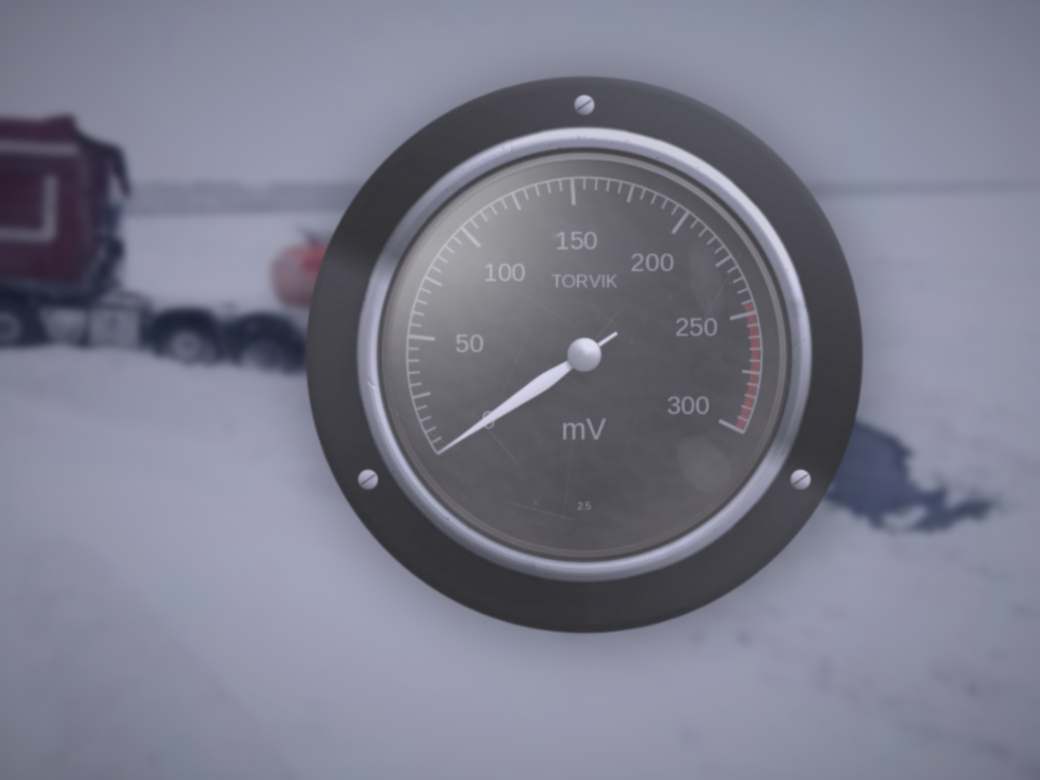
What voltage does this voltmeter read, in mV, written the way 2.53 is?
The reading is 0
